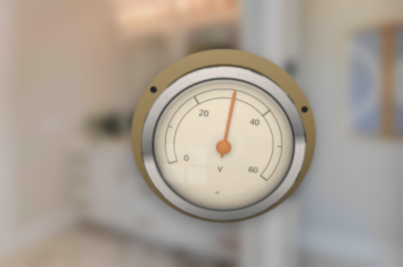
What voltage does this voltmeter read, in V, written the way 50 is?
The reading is 30
